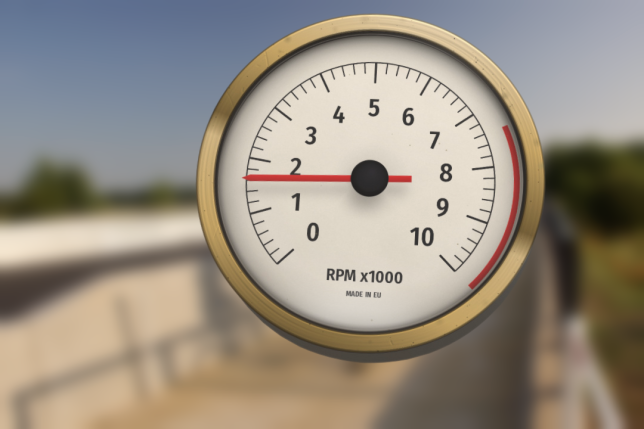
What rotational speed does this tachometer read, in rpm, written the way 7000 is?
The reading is 1600
